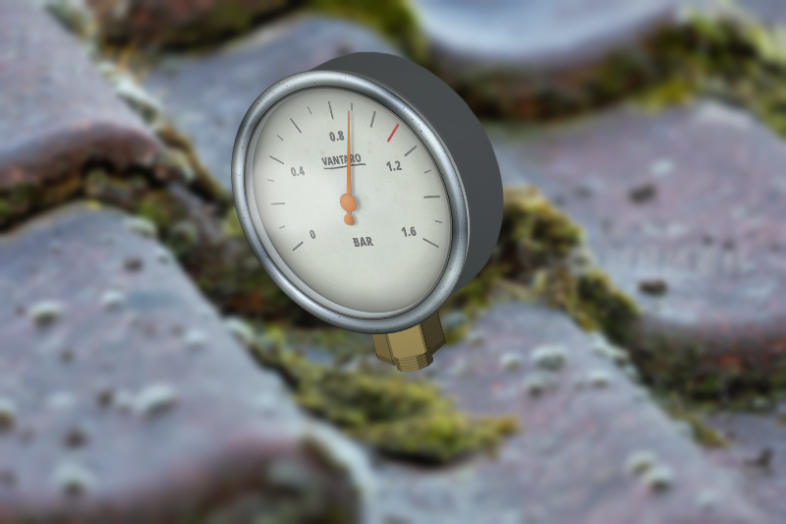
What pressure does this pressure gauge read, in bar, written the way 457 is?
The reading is 0.9
